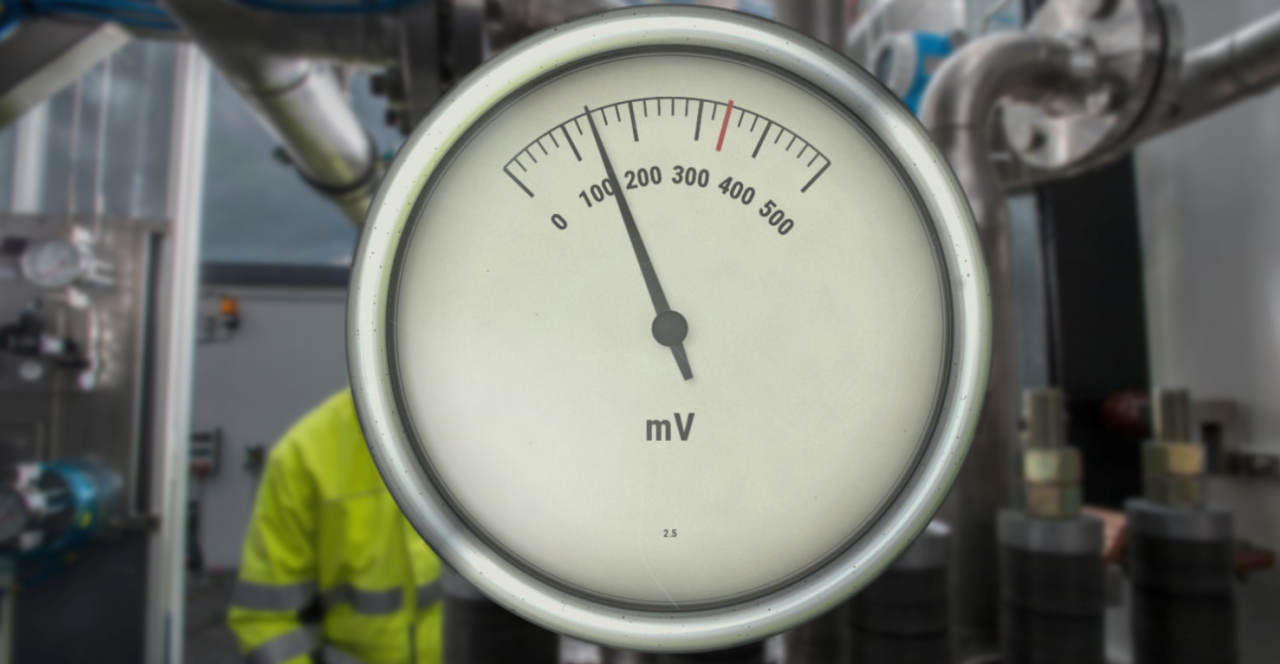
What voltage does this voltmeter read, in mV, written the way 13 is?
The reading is 140
